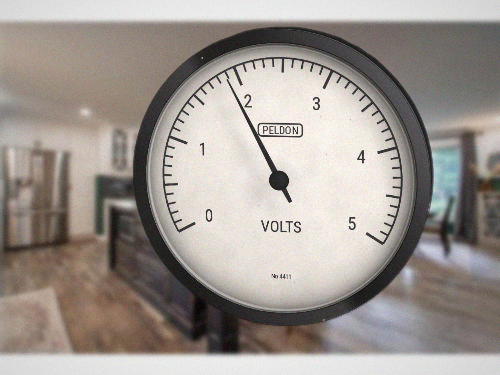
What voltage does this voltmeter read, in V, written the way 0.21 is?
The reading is 1.9
